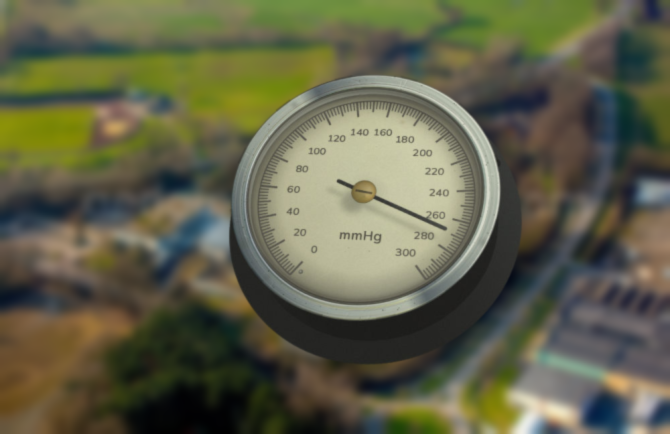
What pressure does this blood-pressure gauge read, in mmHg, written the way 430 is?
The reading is 270
